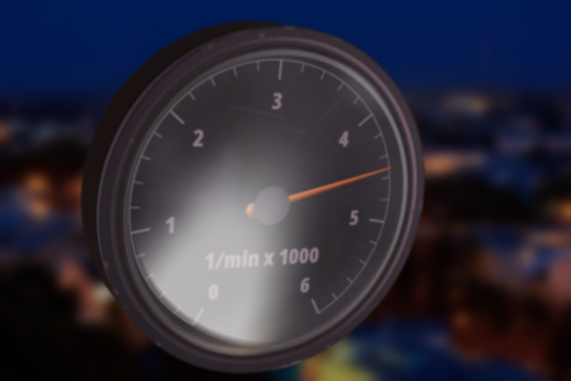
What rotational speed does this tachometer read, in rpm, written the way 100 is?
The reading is 4500
